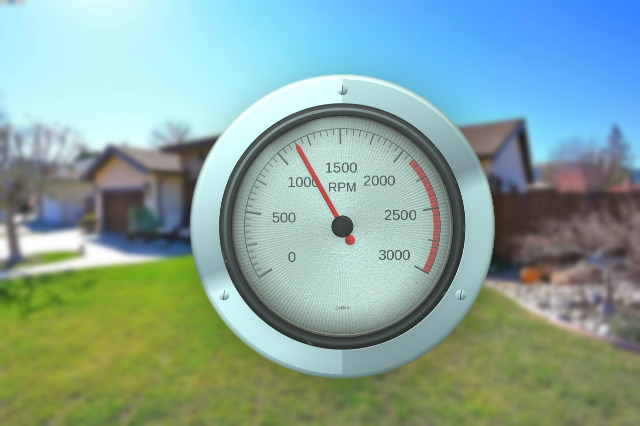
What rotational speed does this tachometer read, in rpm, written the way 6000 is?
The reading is 1150
